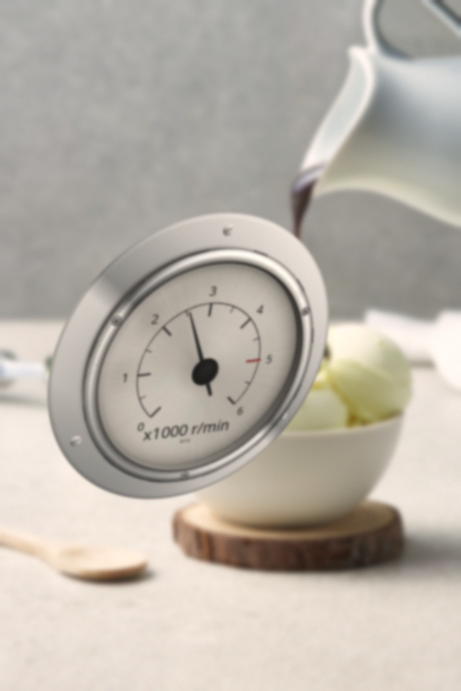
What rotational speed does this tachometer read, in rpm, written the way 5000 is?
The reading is 2500
